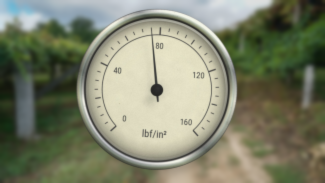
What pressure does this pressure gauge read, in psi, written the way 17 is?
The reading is 75
